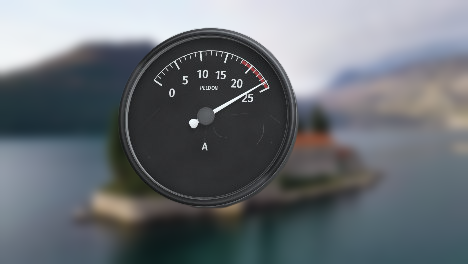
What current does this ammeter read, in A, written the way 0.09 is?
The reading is 24
